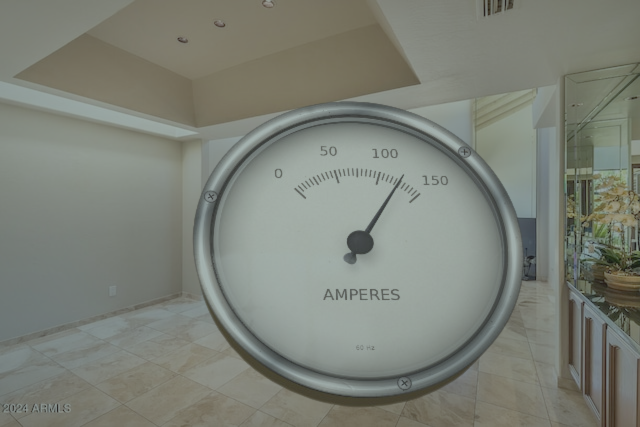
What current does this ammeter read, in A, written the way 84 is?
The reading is 125
